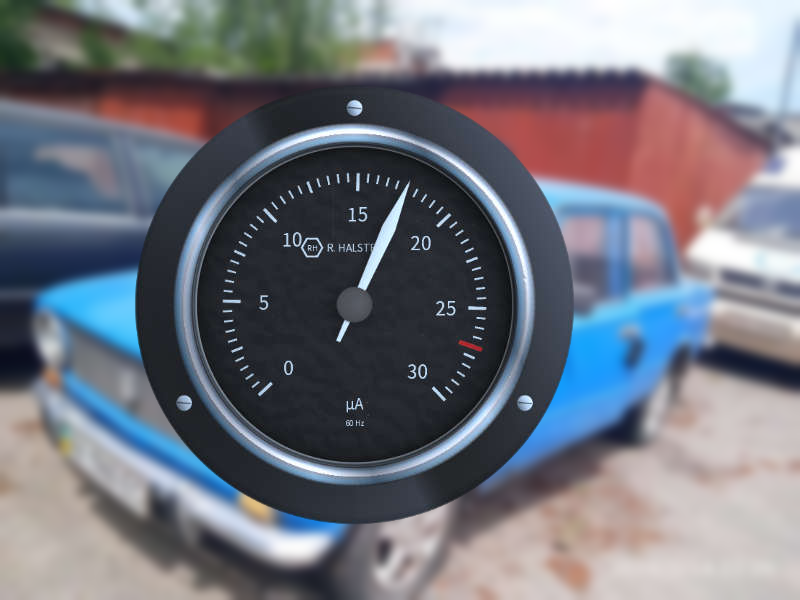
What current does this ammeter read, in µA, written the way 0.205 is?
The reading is 17.5
